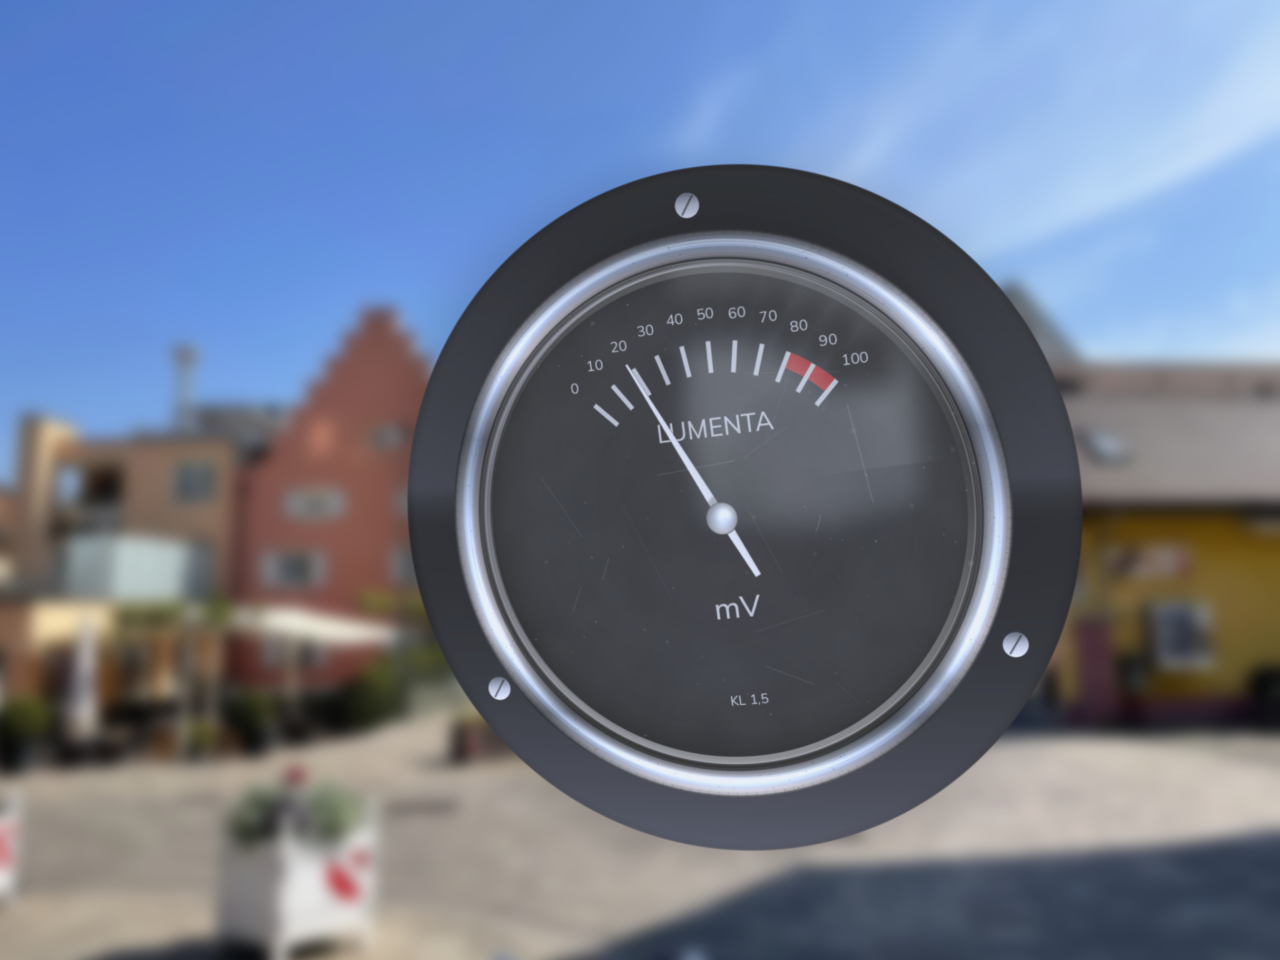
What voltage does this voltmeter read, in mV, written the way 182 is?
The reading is 20
